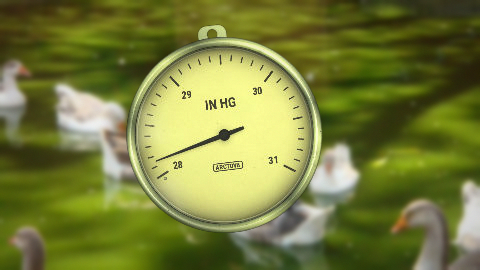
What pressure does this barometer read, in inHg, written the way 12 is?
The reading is 28.15
